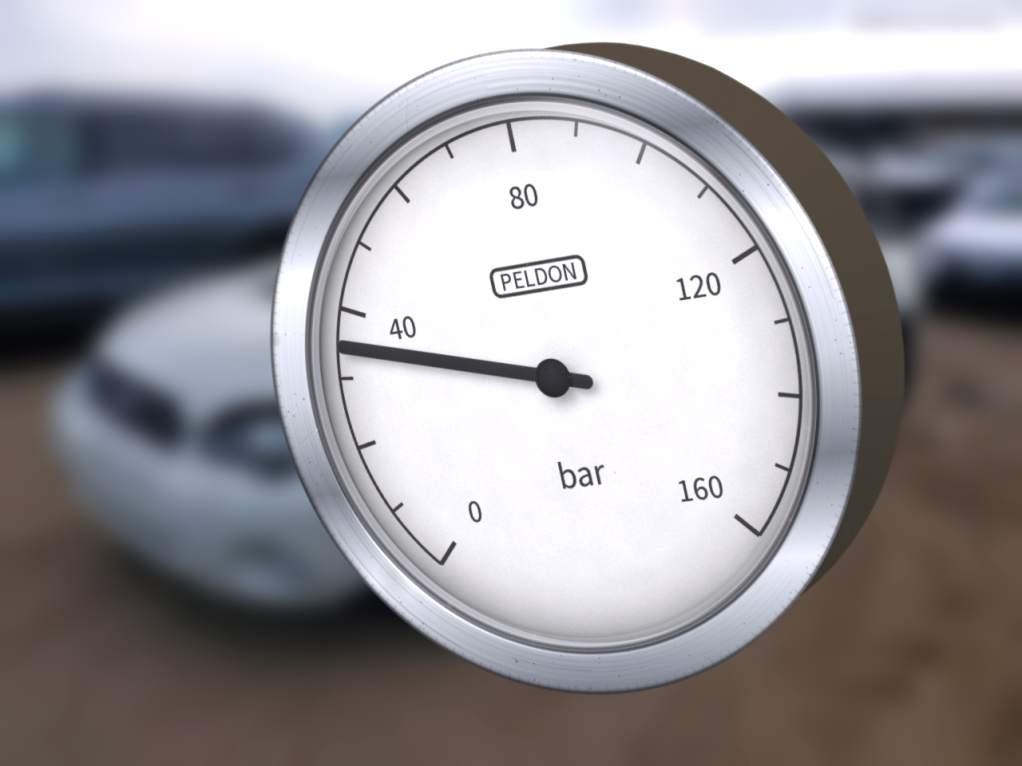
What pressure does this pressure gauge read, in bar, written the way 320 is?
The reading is 35
